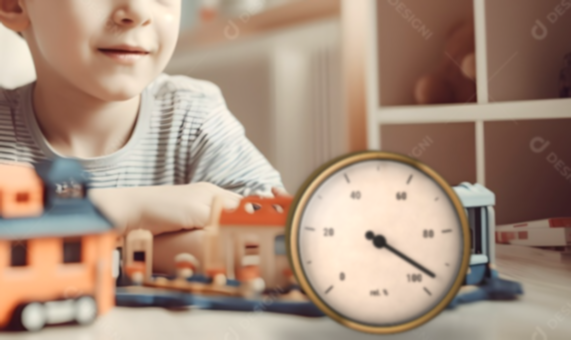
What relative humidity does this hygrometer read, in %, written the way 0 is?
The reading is 95
